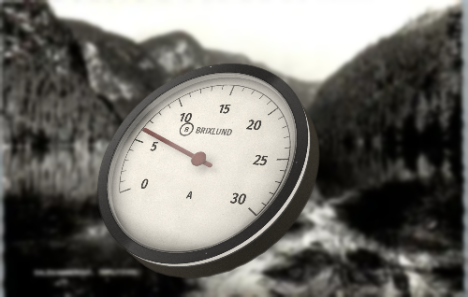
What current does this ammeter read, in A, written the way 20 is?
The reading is 6
